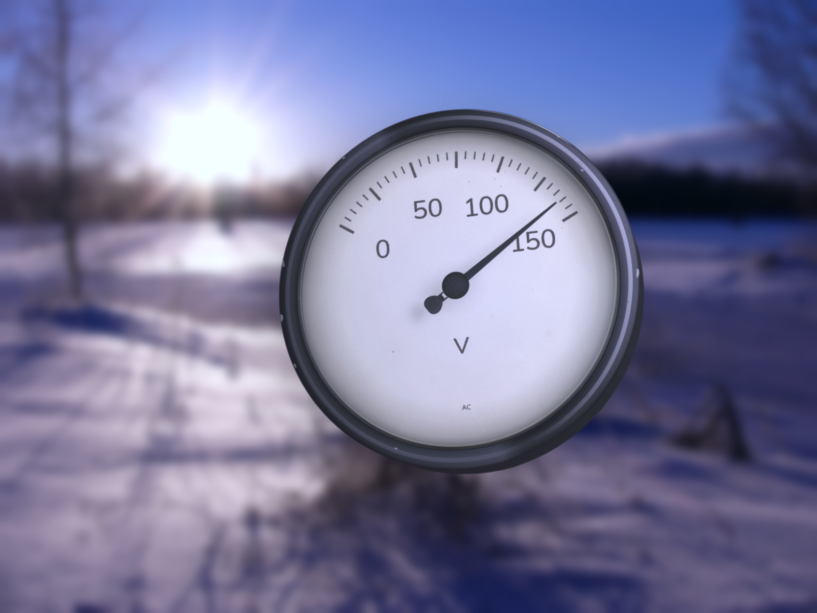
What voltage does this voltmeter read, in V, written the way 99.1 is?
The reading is 140
